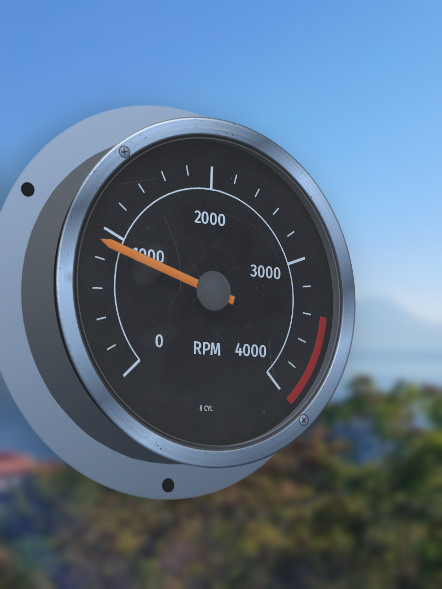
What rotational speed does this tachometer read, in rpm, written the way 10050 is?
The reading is 900
